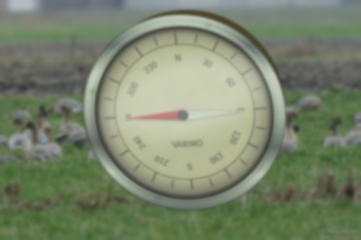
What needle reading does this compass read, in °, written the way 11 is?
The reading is 270
